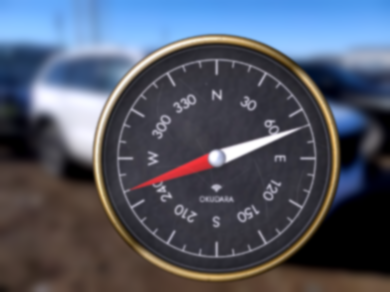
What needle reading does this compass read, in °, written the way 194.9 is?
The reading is 250
